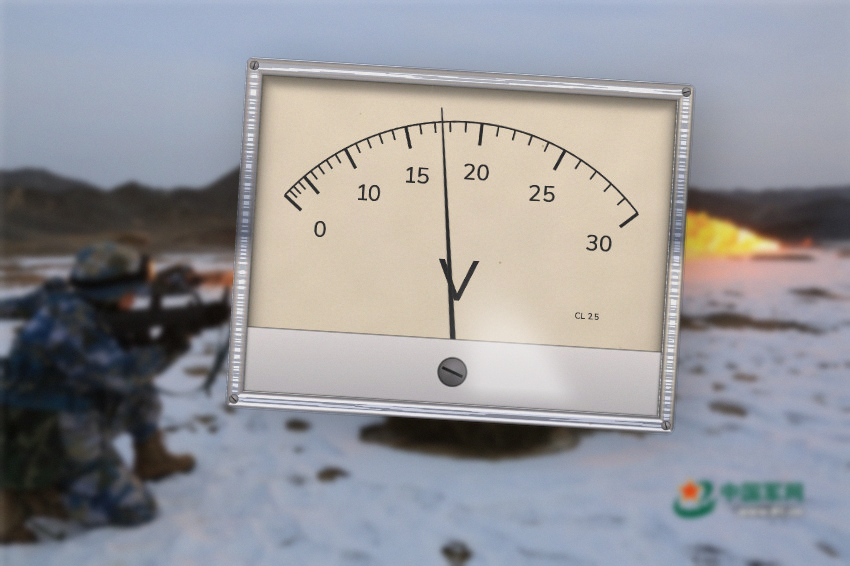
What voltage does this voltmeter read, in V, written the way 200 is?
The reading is 17.5
